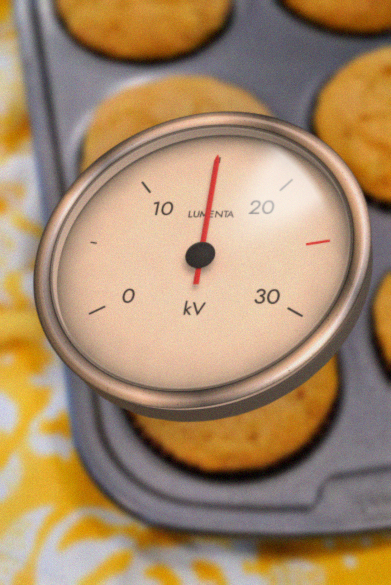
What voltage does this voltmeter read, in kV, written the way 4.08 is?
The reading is 15
